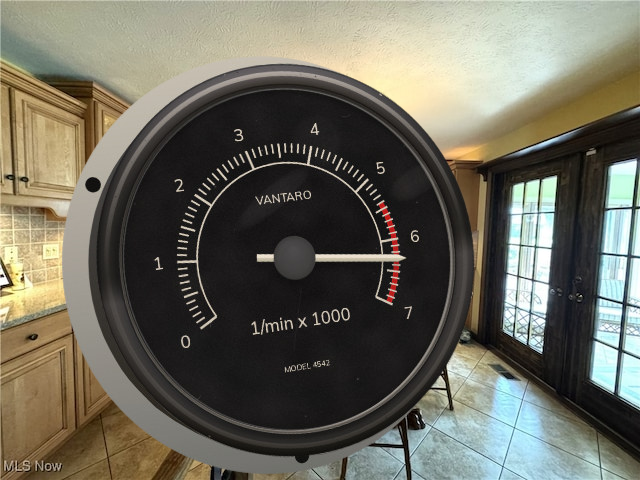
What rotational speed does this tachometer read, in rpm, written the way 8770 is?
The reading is 6300
